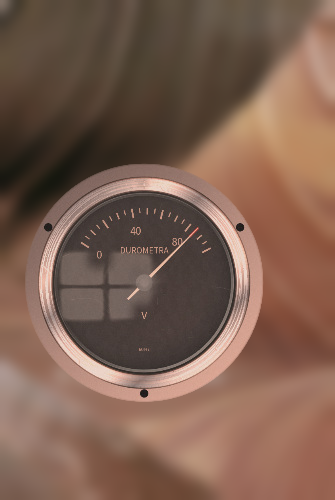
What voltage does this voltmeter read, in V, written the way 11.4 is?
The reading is 85
